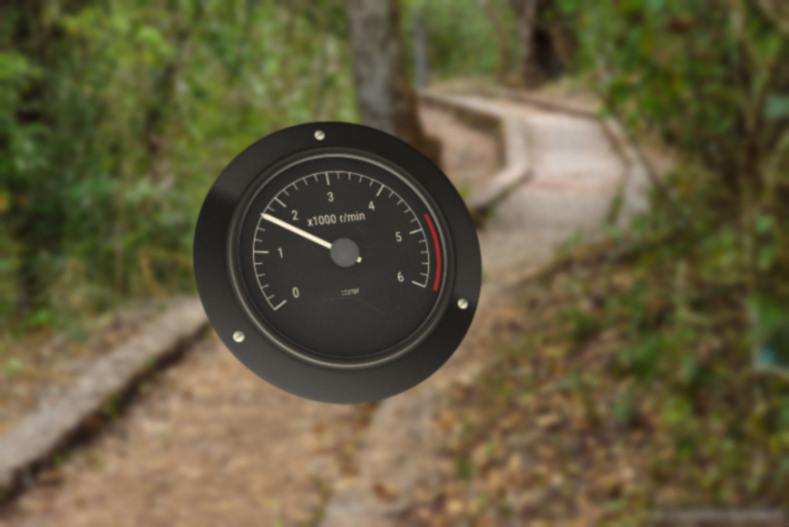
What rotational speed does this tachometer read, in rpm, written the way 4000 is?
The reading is 1600
